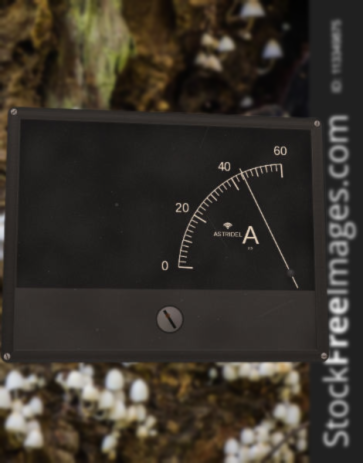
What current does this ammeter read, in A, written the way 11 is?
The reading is 44
